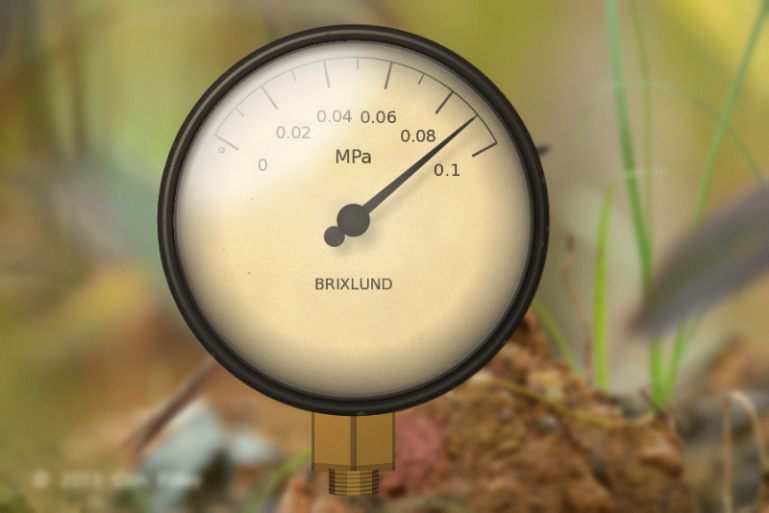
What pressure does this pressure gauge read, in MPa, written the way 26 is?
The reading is 0.09
